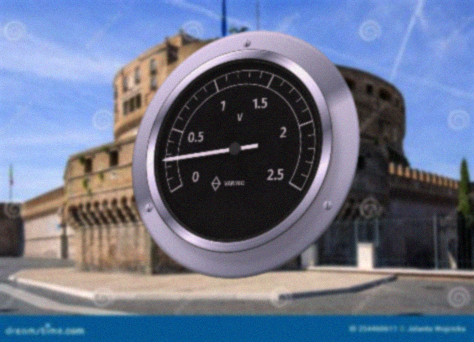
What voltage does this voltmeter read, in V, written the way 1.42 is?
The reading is 0.25
